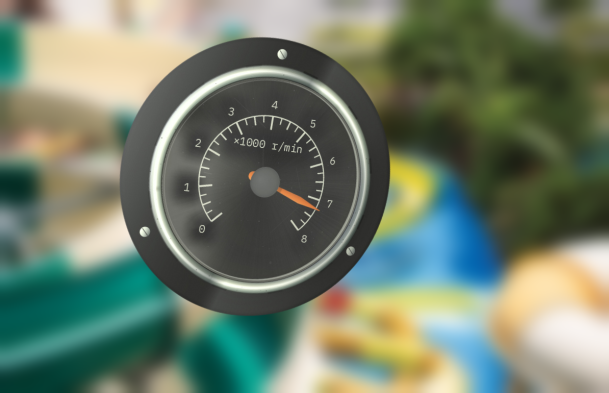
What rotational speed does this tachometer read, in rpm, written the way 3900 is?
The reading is 7250
